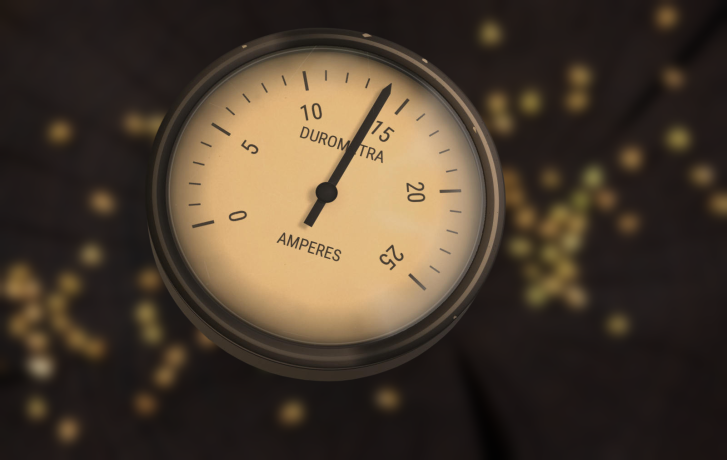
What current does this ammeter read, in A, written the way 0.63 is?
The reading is 14
